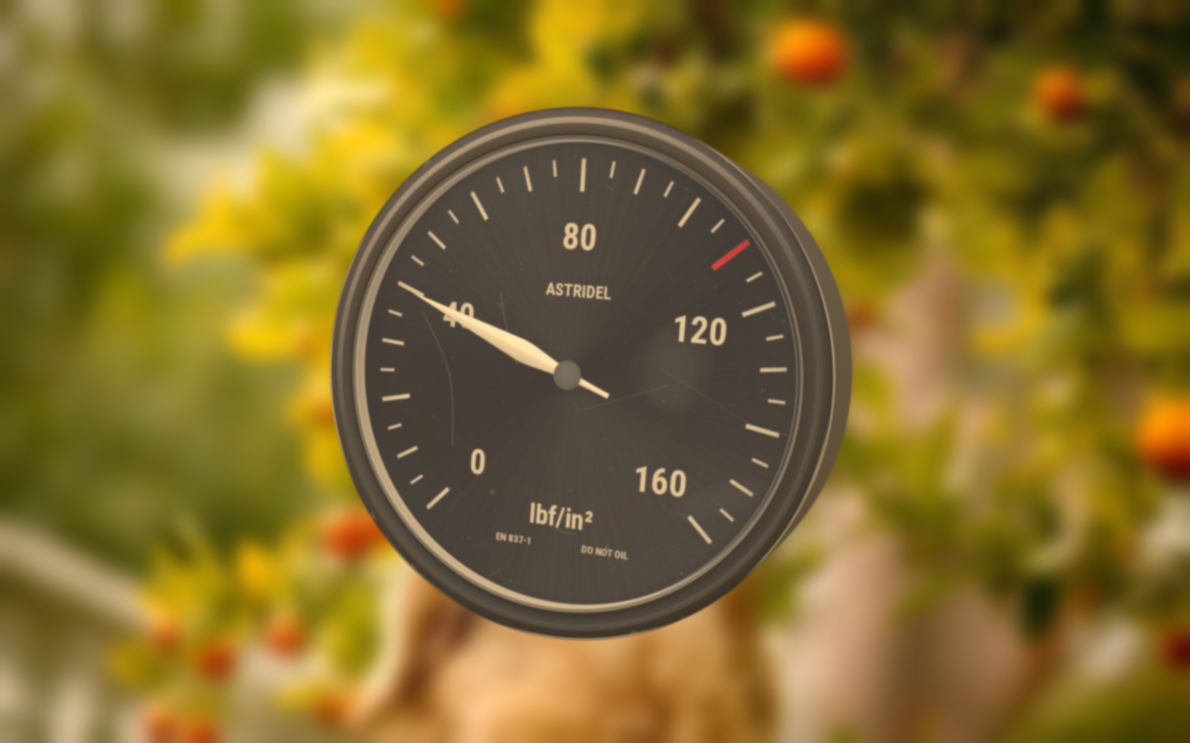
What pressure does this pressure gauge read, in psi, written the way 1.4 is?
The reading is 40
